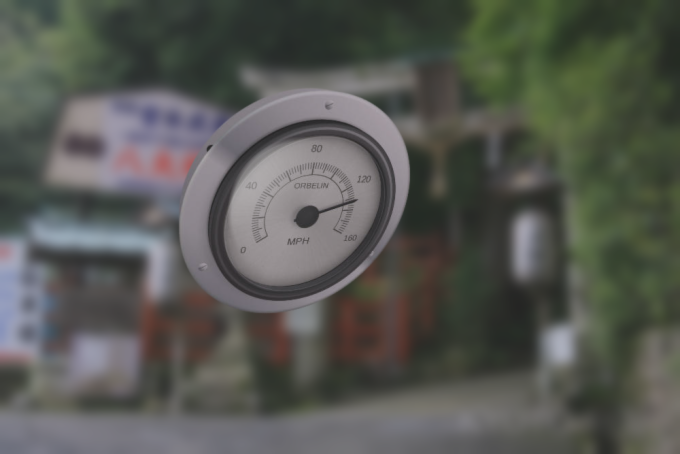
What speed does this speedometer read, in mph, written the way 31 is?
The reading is 130
